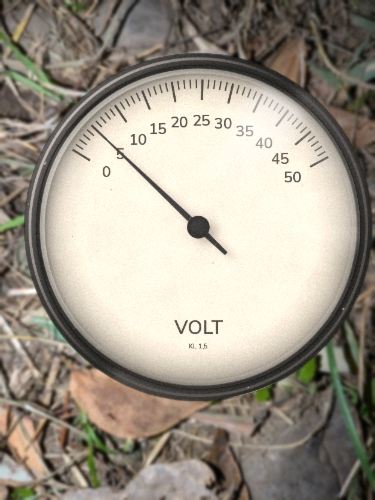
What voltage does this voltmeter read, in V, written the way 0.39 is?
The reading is 5
